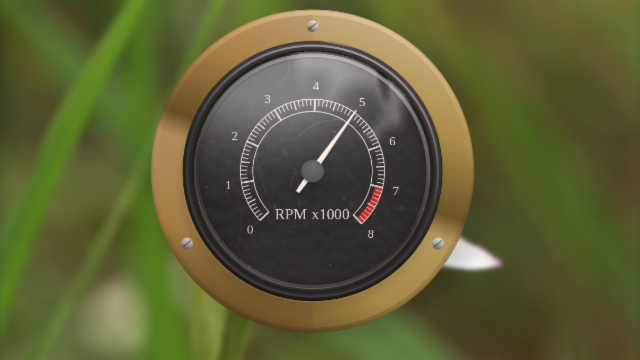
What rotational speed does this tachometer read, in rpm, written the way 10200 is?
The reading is 5000
